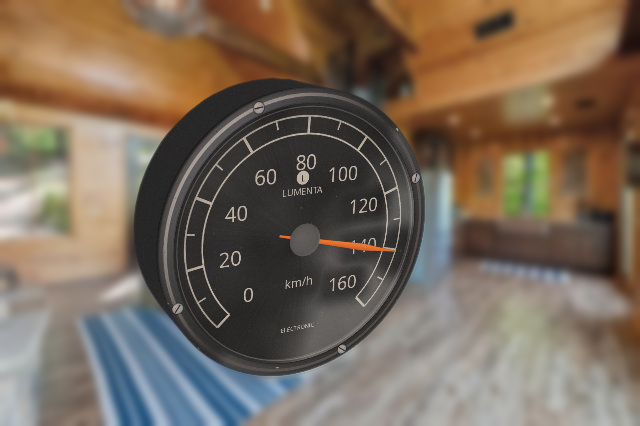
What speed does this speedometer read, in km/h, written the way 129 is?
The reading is 140
